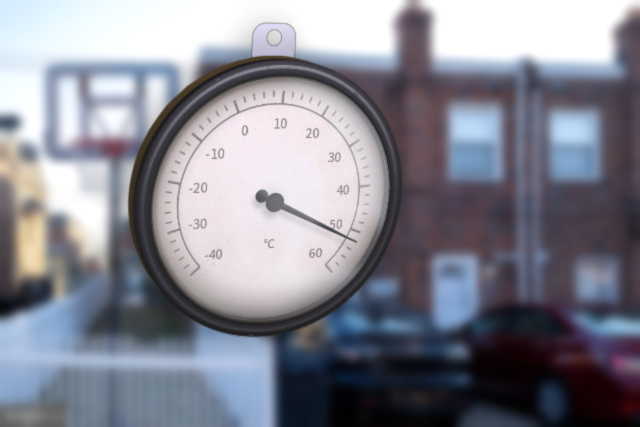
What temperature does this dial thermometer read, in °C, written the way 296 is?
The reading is 52
